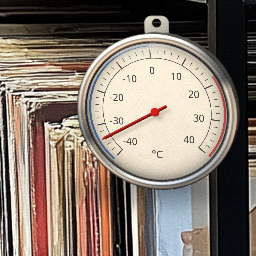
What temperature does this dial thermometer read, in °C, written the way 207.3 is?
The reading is -34
